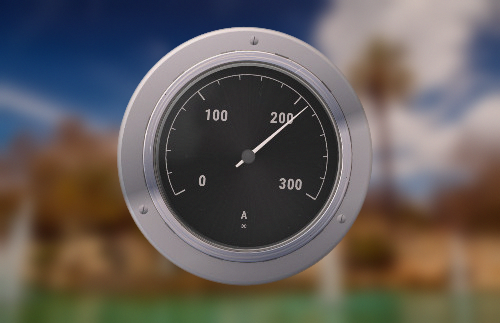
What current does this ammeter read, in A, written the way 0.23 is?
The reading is 210
